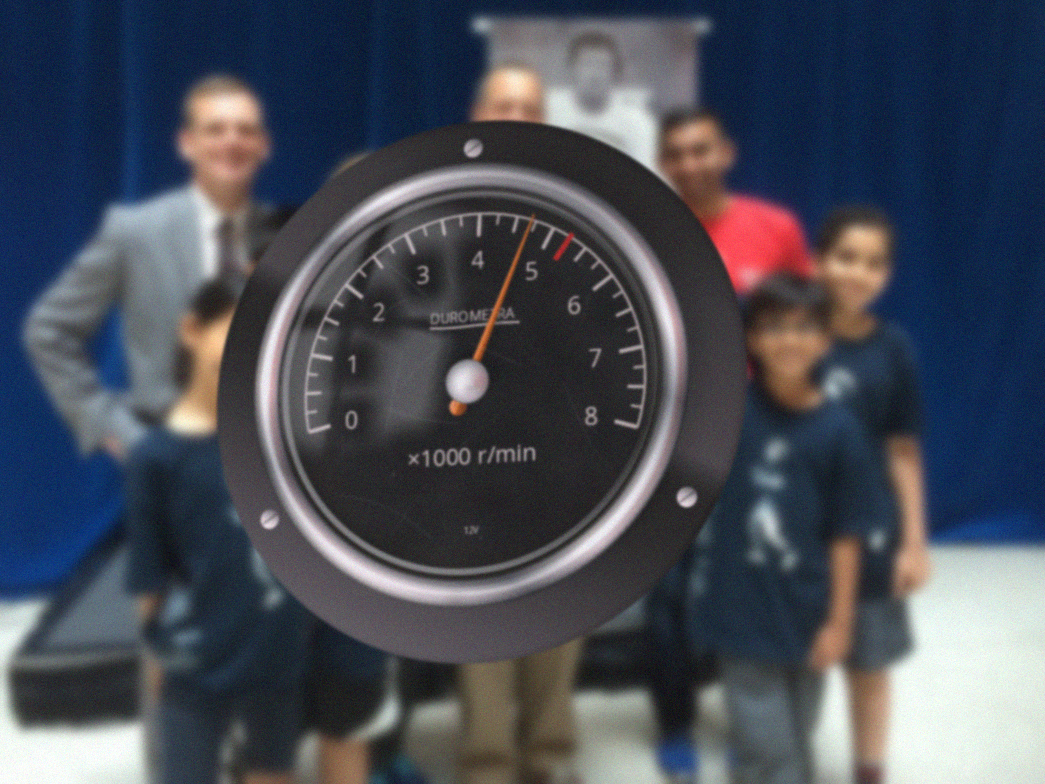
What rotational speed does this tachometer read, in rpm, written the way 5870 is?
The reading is 4750
